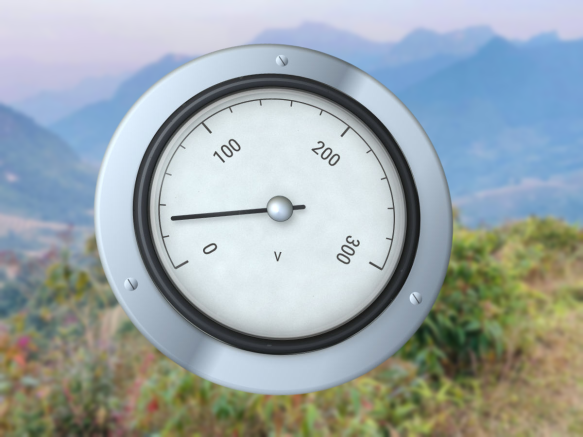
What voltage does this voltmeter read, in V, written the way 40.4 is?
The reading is 30
